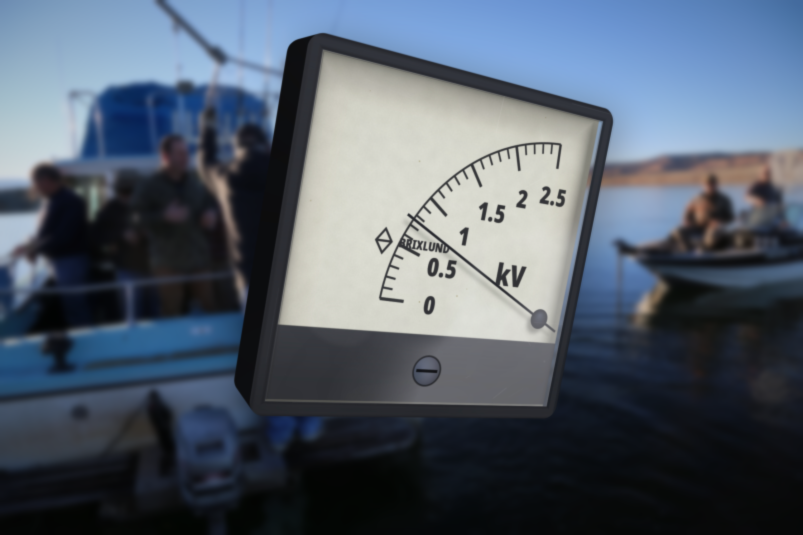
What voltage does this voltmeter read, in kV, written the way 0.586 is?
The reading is 0.75
